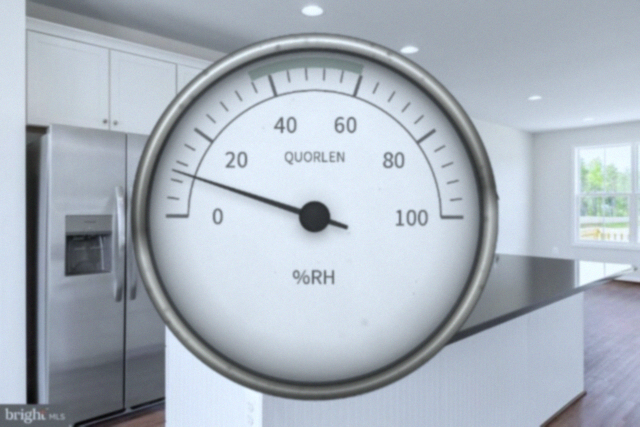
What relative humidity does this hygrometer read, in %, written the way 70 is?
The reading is 10
